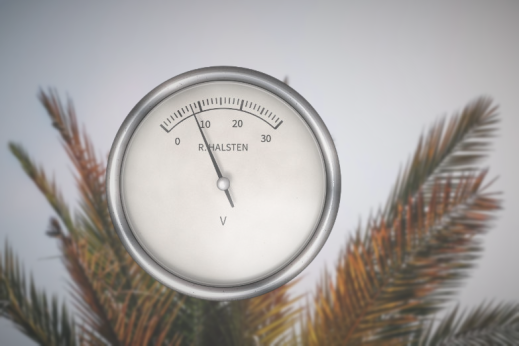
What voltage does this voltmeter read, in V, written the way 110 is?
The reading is 8
